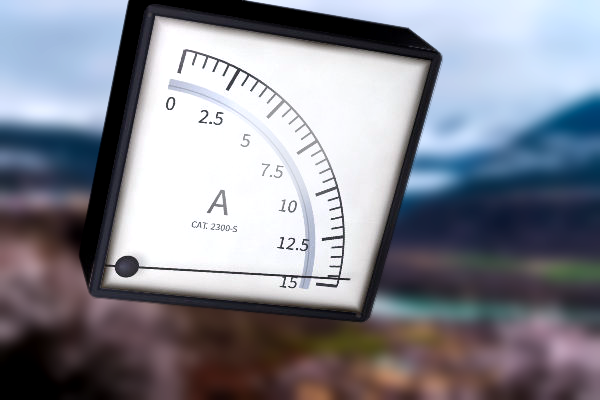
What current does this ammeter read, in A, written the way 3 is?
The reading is 14.5
